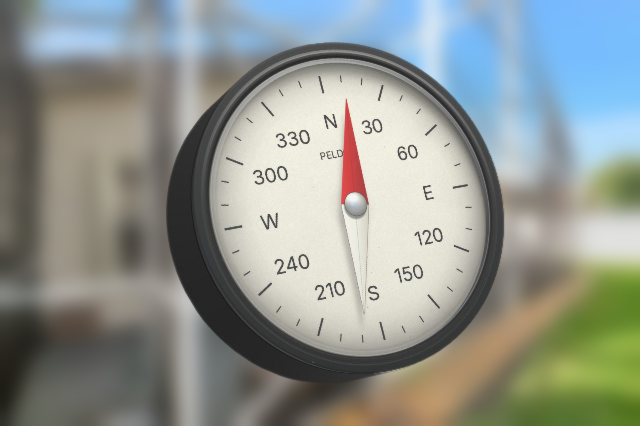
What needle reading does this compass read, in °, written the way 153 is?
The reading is 10
